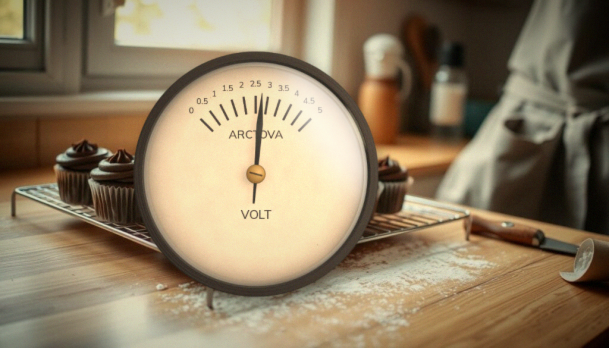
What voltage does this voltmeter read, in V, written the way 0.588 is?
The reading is 2.75
